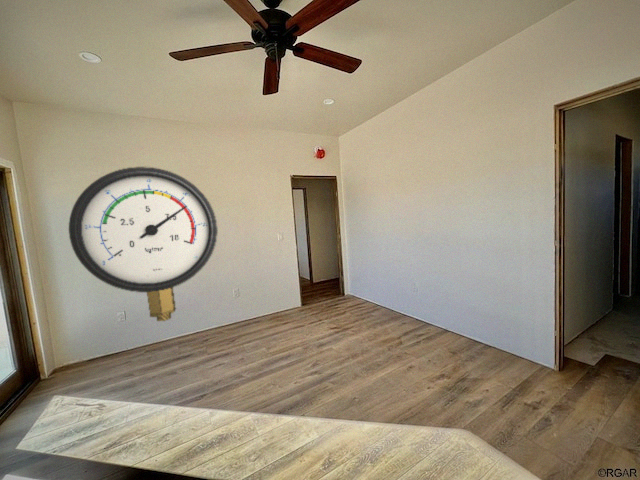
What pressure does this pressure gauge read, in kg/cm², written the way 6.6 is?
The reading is 7.5
